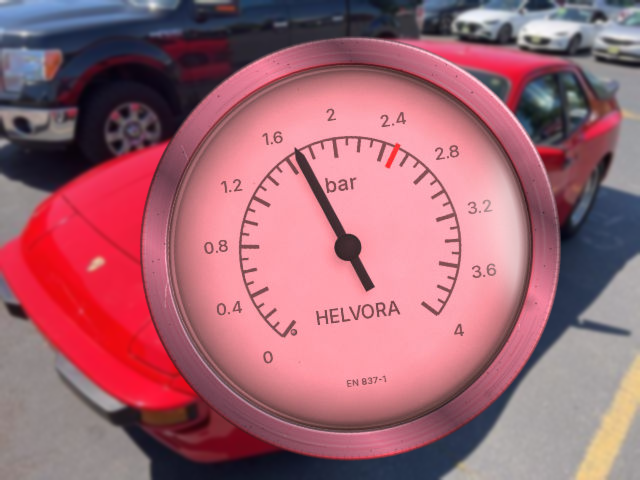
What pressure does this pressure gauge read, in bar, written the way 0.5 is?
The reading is 1.7
